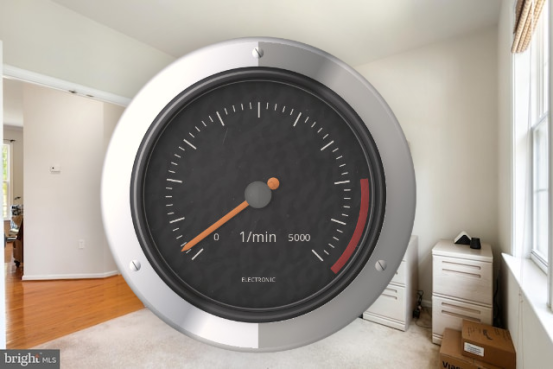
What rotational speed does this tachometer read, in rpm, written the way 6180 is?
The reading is 150
